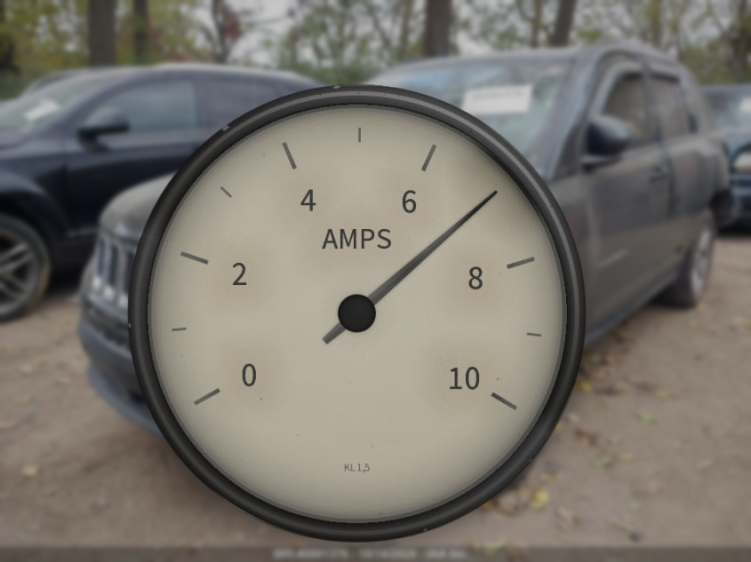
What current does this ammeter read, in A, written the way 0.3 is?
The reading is 7
